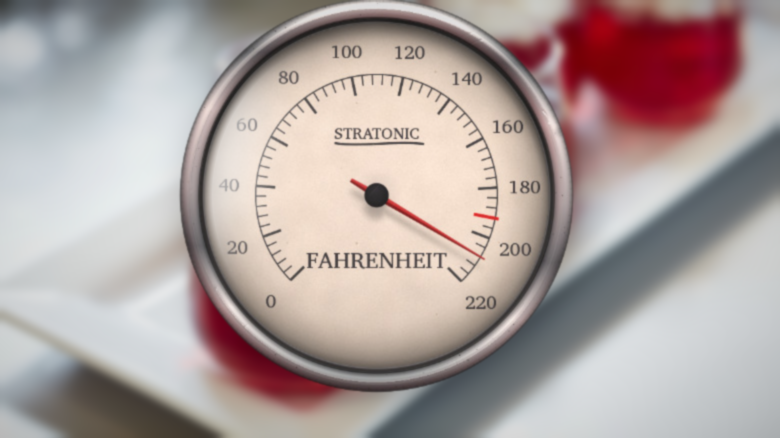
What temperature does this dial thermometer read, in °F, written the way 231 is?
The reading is 208
